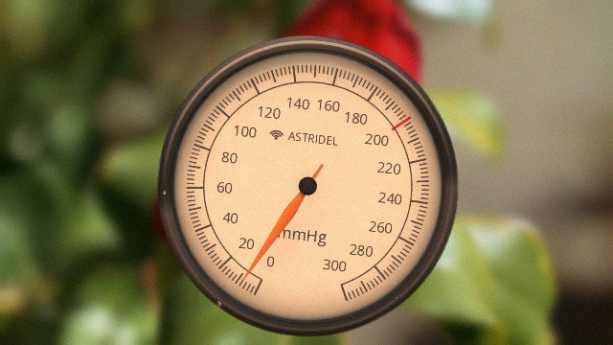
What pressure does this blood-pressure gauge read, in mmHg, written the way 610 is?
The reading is 8
